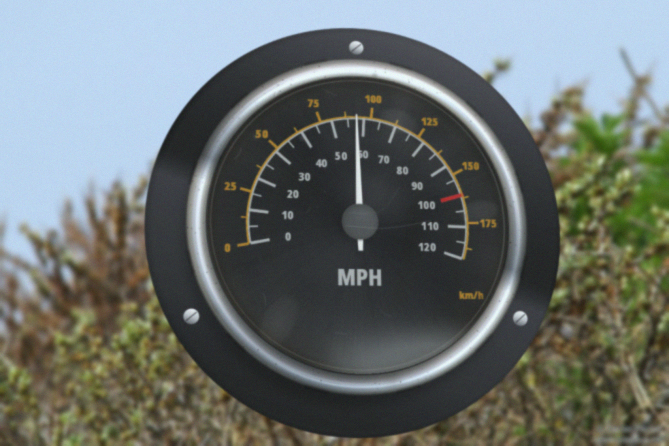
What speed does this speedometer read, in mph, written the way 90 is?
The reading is 57.5
